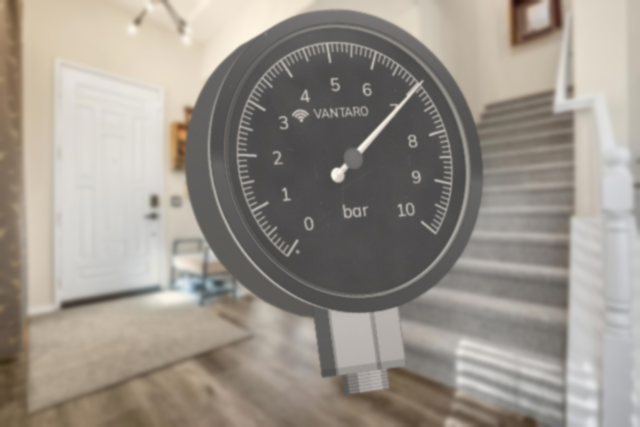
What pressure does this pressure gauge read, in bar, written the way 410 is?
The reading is 7
